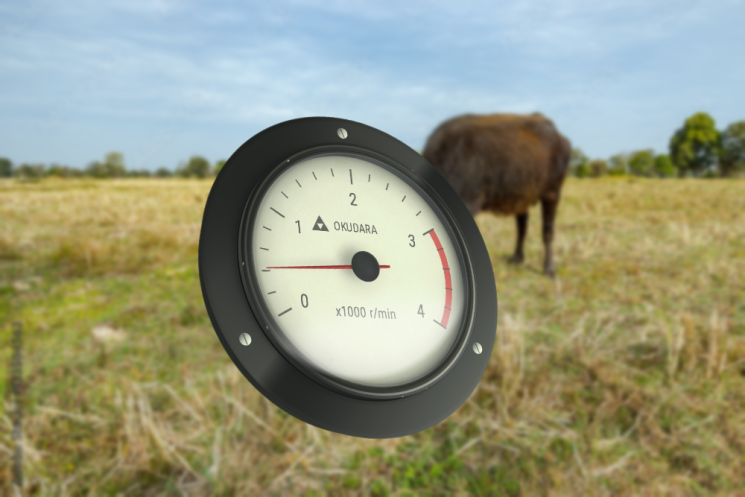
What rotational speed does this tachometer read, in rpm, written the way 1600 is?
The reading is 400
